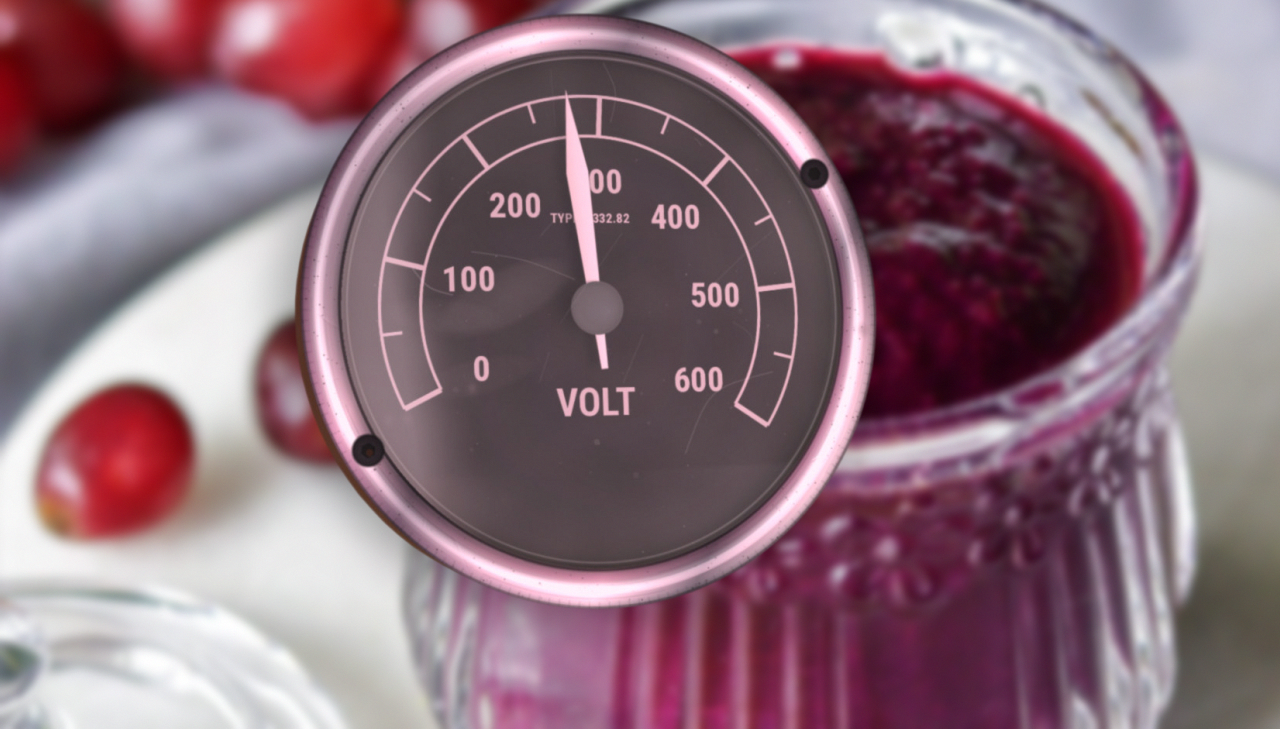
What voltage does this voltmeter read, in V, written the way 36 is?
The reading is 275
